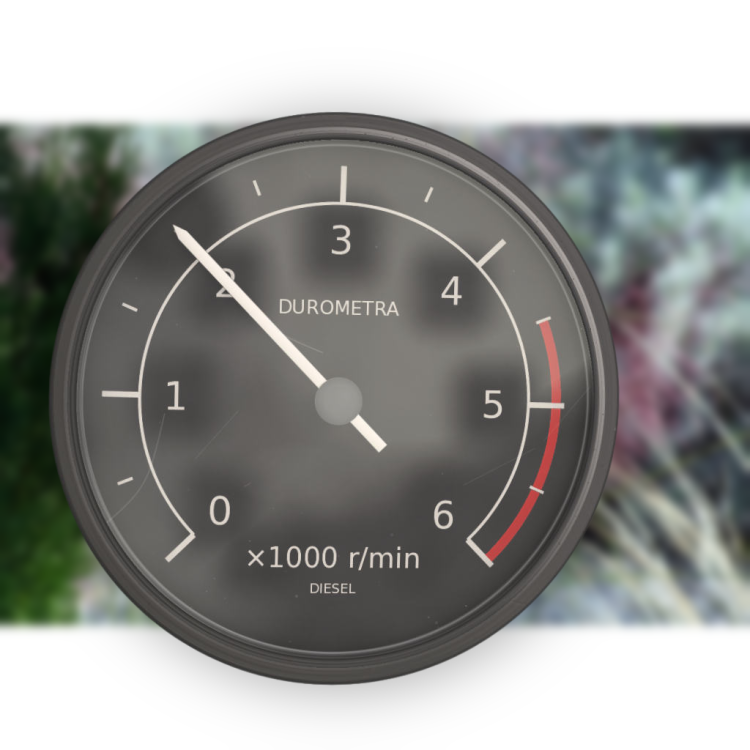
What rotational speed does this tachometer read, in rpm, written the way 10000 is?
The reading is 2000
